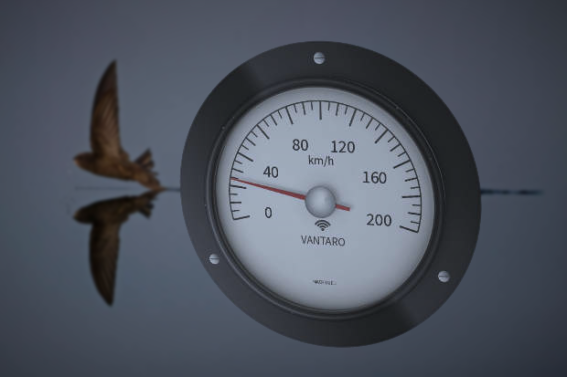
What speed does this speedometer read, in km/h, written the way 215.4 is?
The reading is 25
